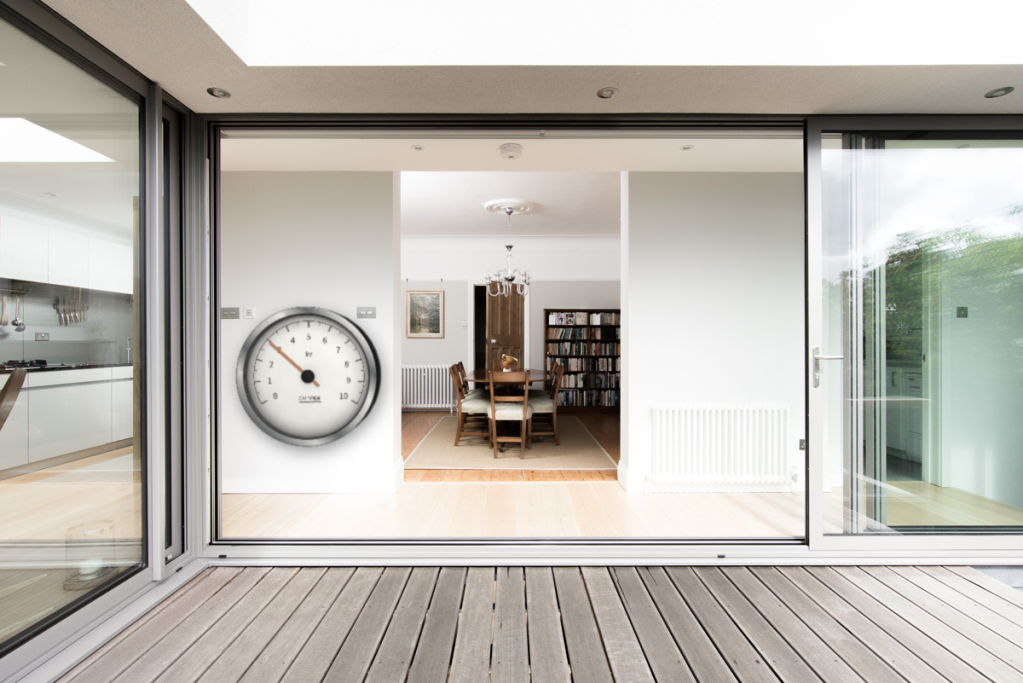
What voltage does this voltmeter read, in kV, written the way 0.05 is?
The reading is 3
